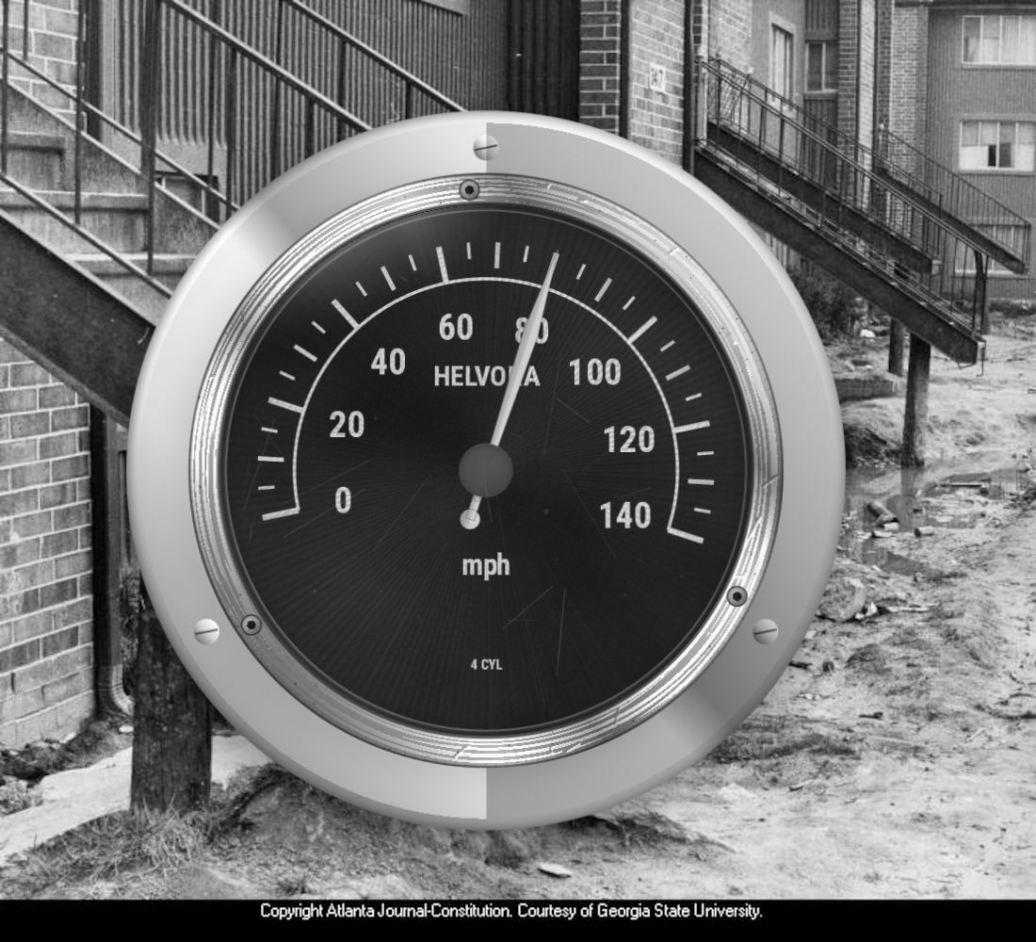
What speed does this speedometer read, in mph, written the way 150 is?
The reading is 80
